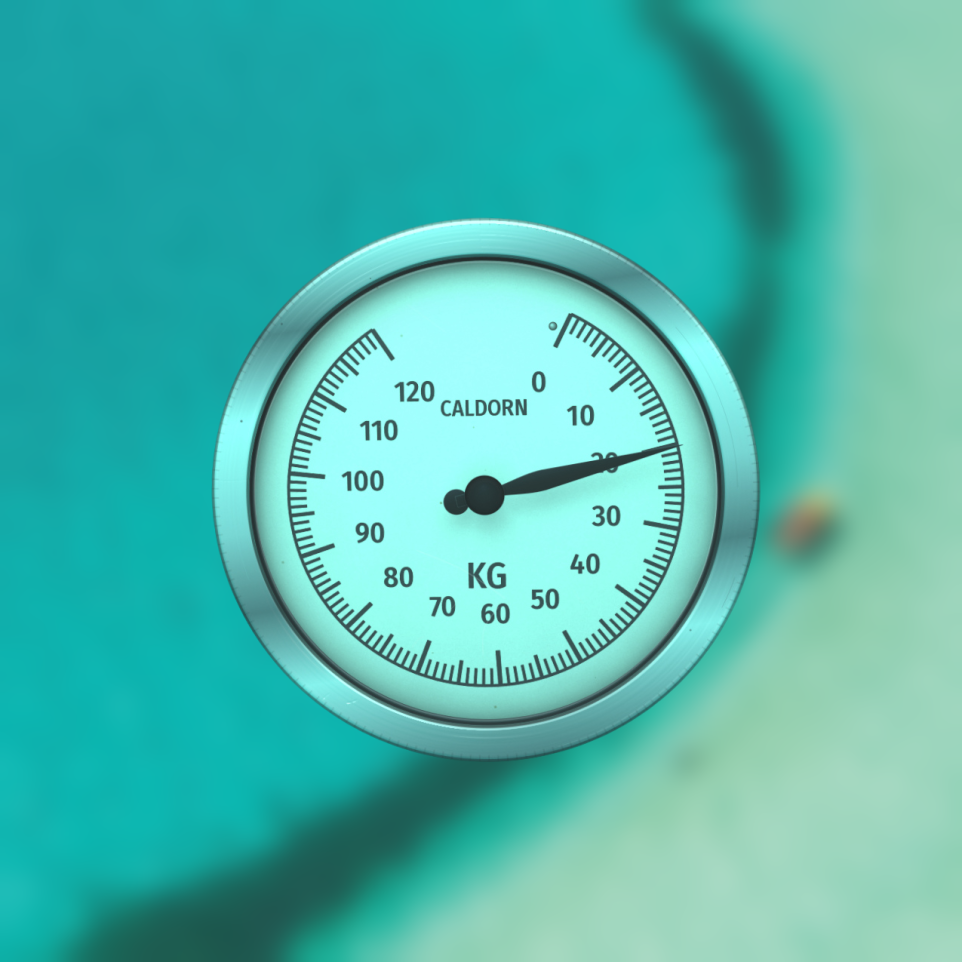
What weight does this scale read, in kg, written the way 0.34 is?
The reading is 20
